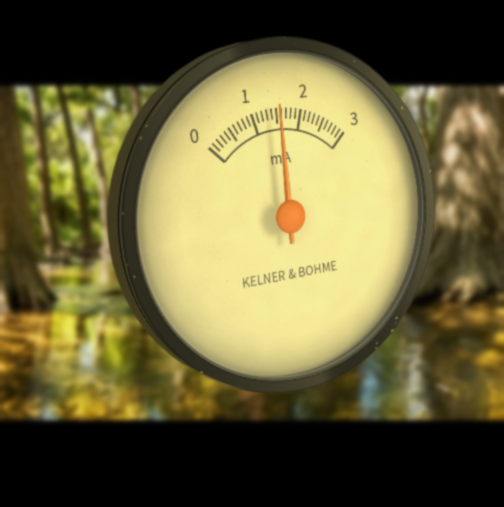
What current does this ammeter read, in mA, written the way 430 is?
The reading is 1.5
